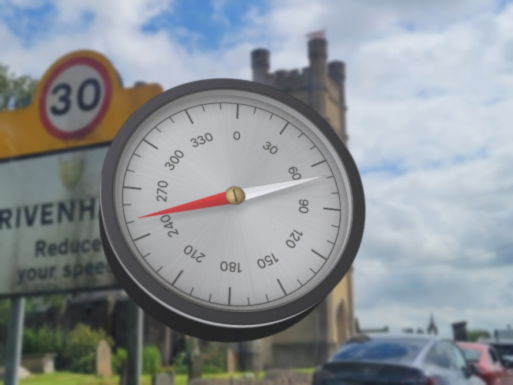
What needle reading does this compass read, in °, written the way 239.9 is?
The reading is 250
